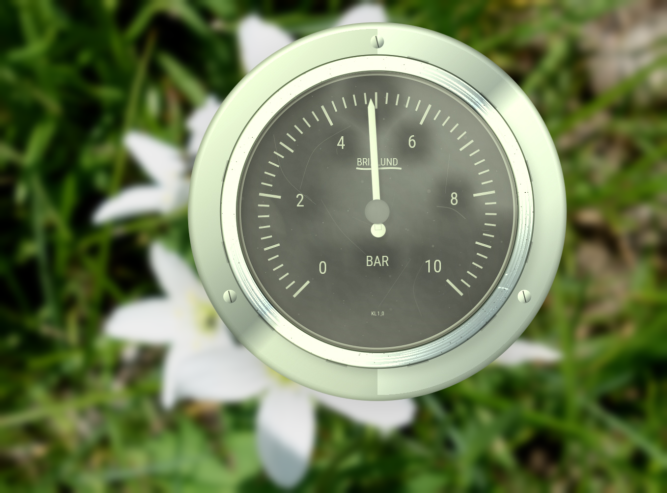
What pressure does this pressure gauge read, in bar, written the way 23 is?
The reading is 4.9
